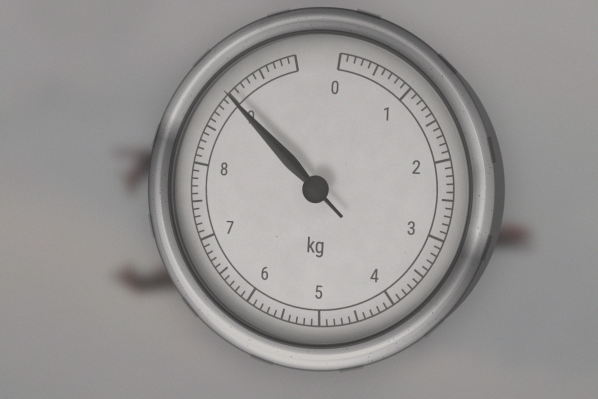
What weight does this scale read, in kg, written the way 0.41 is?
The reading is 9
